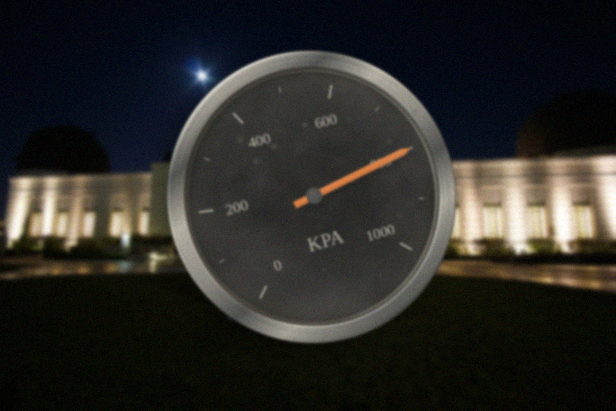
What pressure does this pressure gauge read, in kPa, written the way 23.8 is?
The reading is 800
